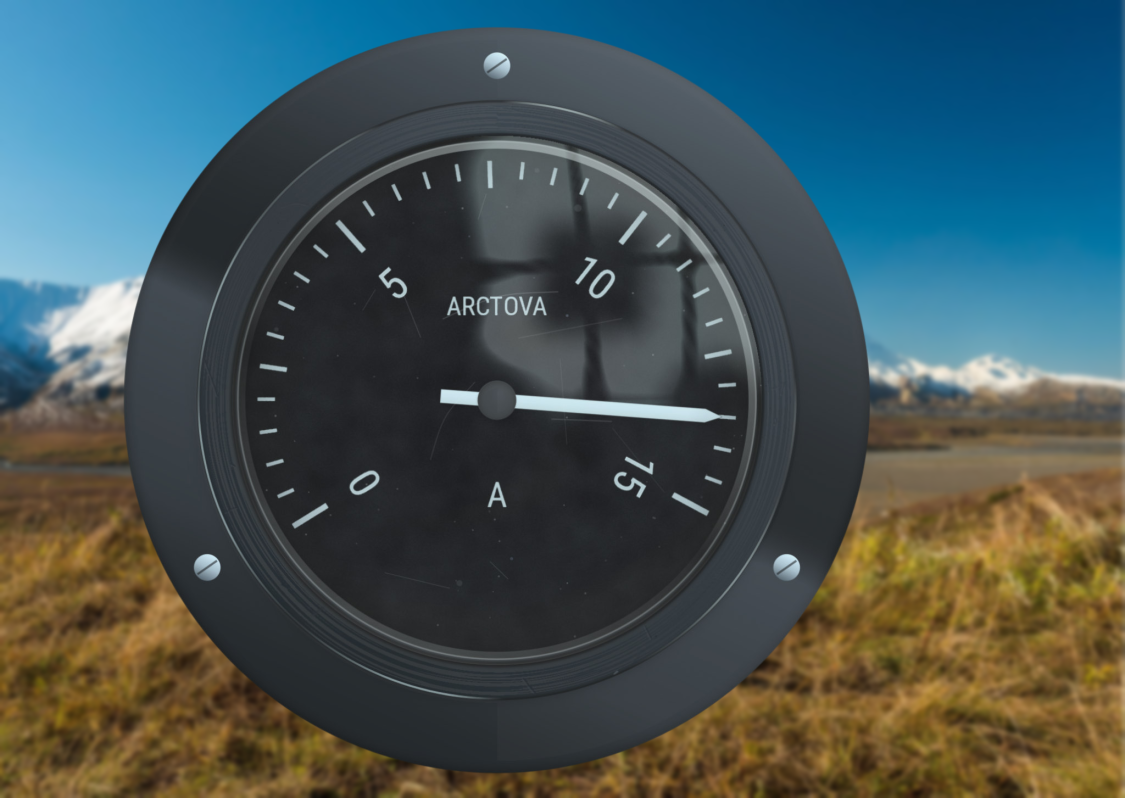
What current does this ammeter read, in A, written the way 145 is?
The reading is 13.5
